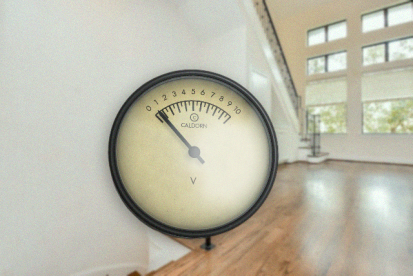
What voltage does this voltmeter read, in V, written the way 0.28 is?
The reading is 0.5
